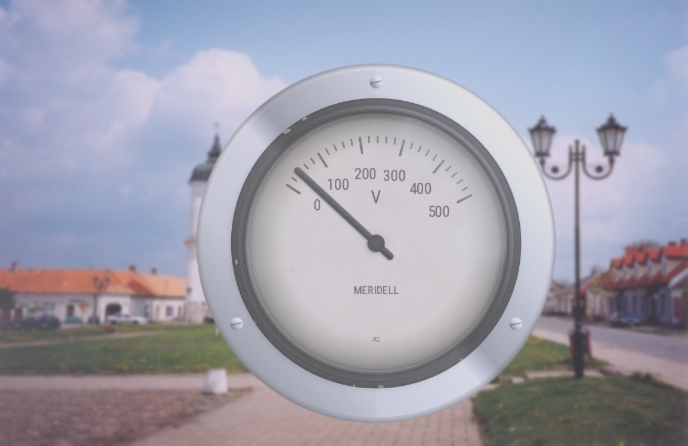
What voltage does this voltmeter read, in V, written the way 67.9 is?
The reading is 40
